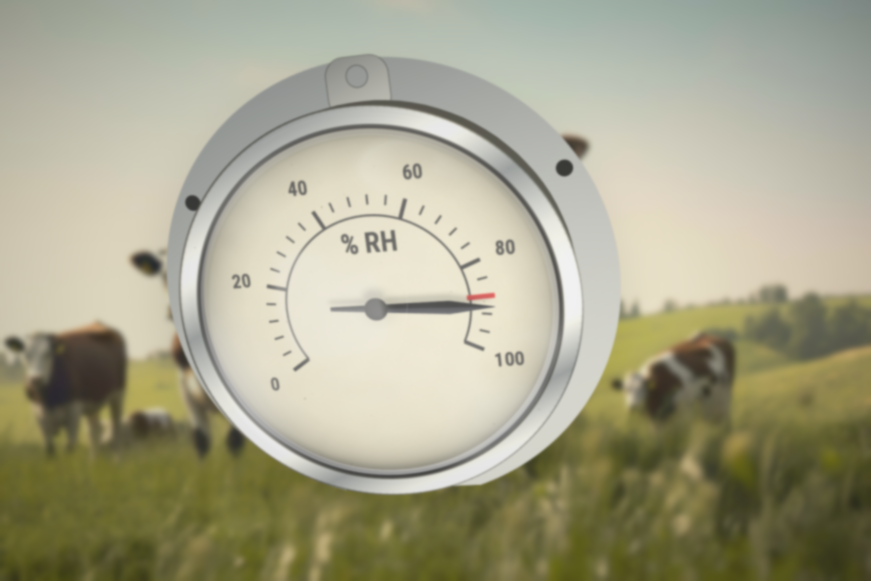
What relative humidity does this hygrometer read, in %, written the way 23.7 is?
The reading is 90
